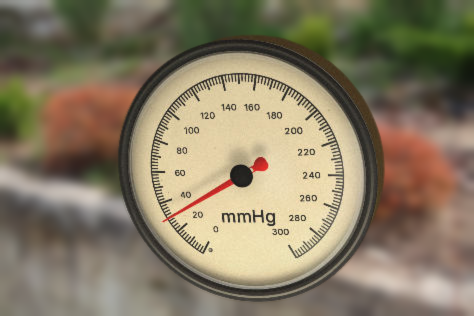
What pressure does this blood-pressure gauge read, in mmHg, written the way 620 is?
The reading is 30
